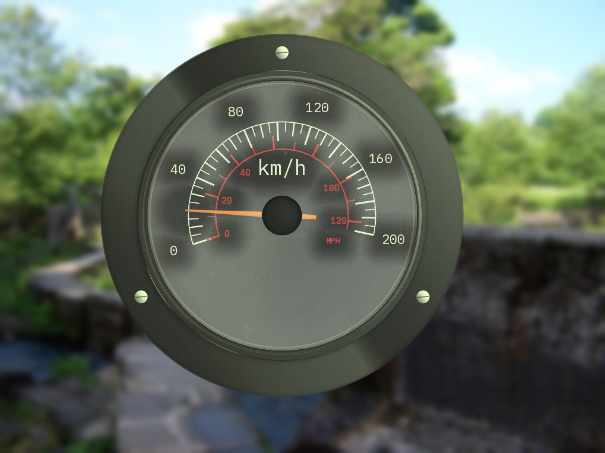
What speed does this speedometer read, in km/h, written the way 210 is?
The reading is 20
